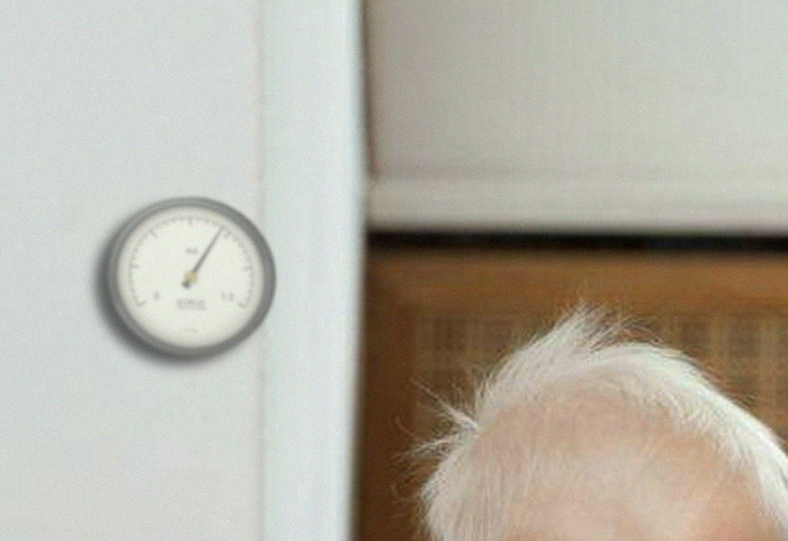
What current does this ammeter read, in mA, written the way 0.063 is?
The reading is 0.95
